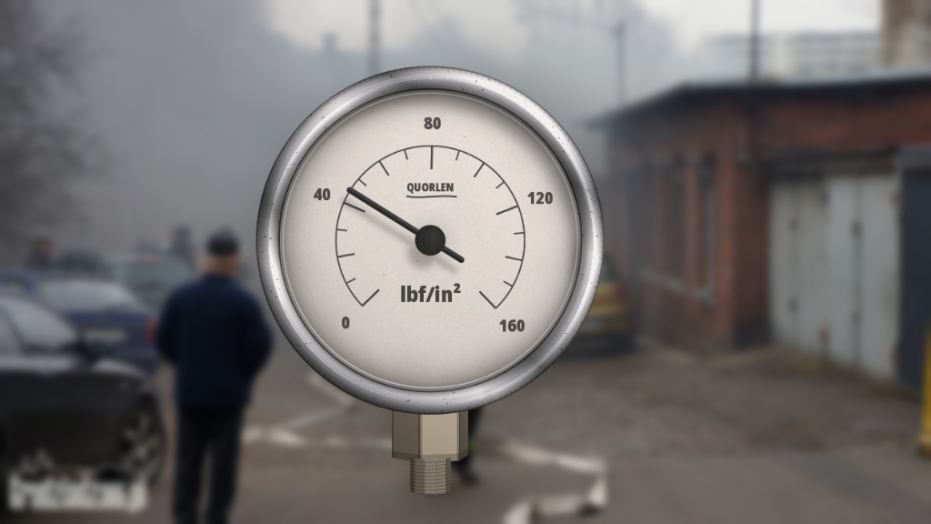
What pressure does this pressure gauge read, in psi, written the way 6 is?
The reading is 45
